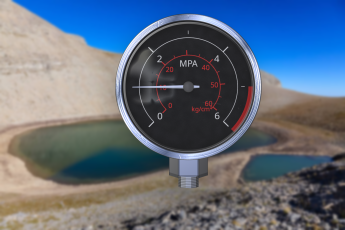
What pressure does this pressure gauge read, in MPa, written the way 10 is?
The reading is 1
